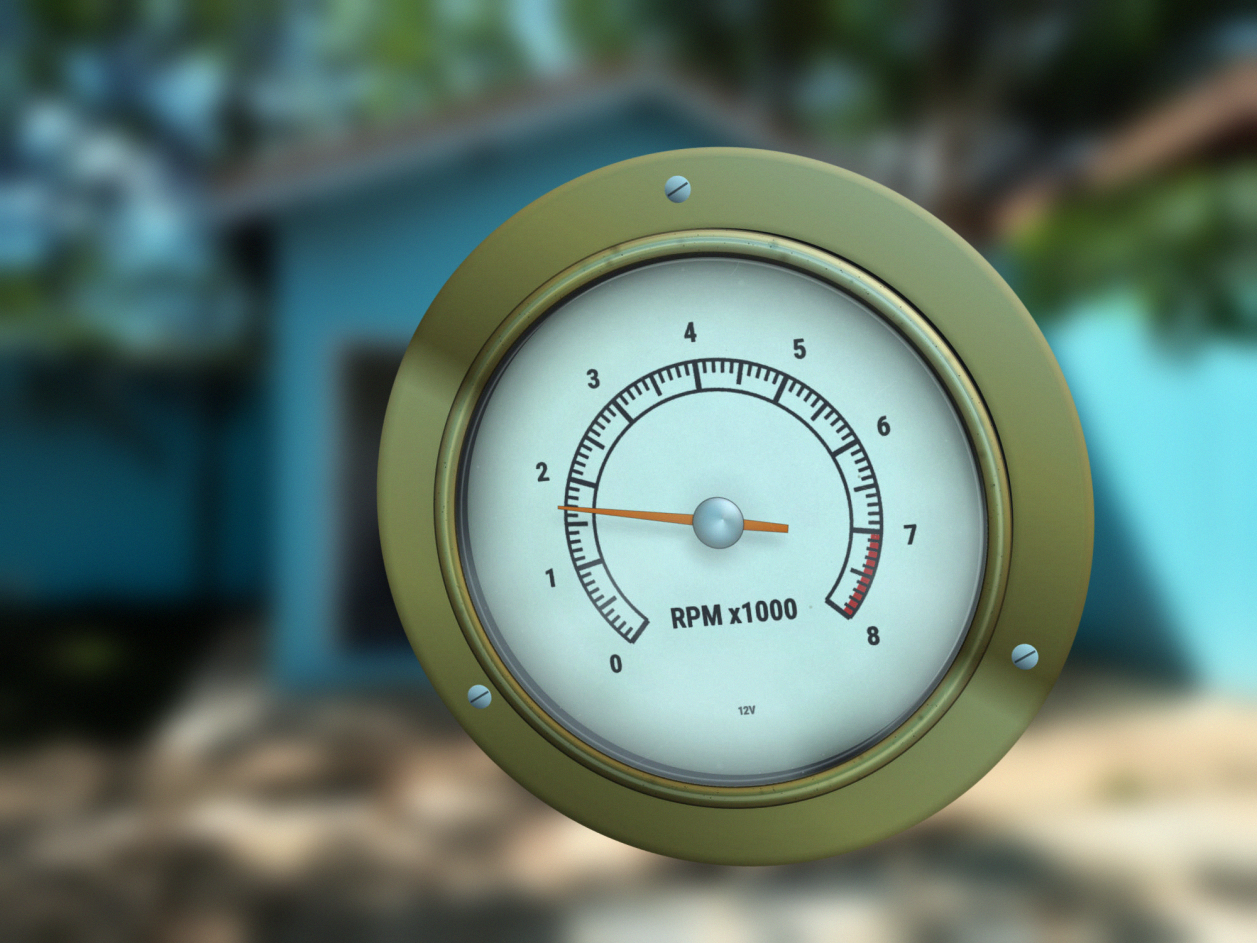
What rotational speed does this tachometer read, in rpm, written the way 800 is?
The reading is 1700
